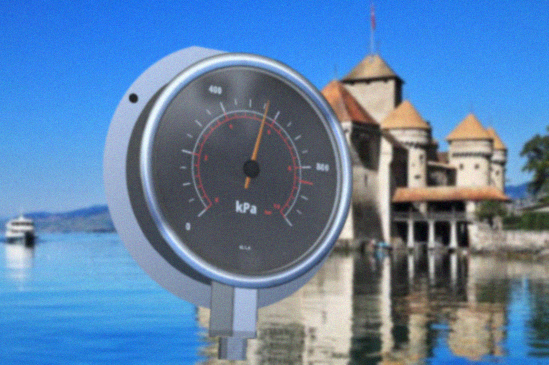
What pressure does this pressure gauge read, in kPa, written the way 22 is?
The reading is 550
